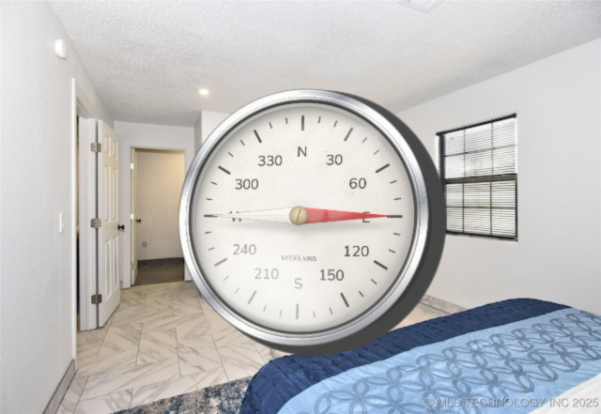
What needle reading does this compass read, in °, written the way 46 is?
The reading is 90
